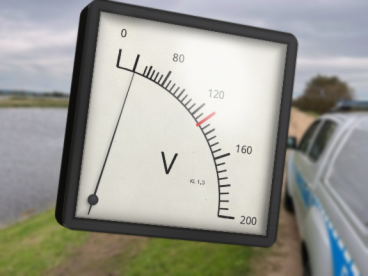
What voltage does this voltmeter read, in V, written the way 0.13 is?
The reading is 40
